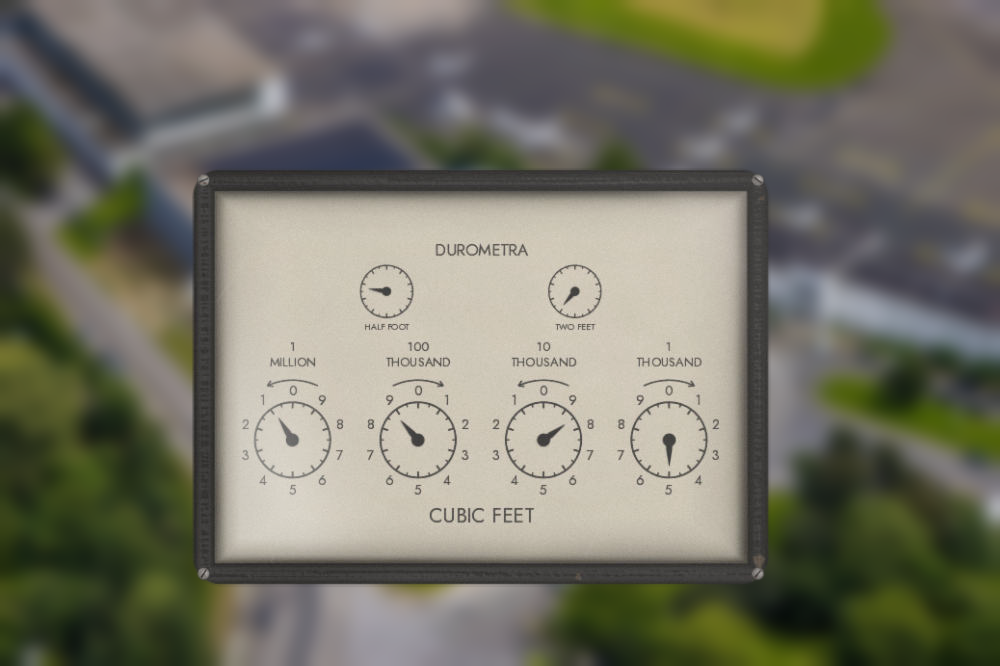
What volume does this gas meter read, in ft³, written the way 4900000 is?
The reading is 88500
